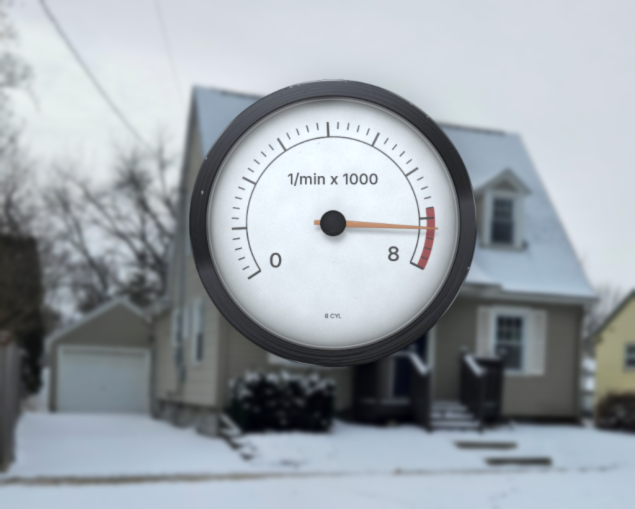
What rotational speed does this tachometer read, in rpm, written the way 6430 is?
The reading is 7200
